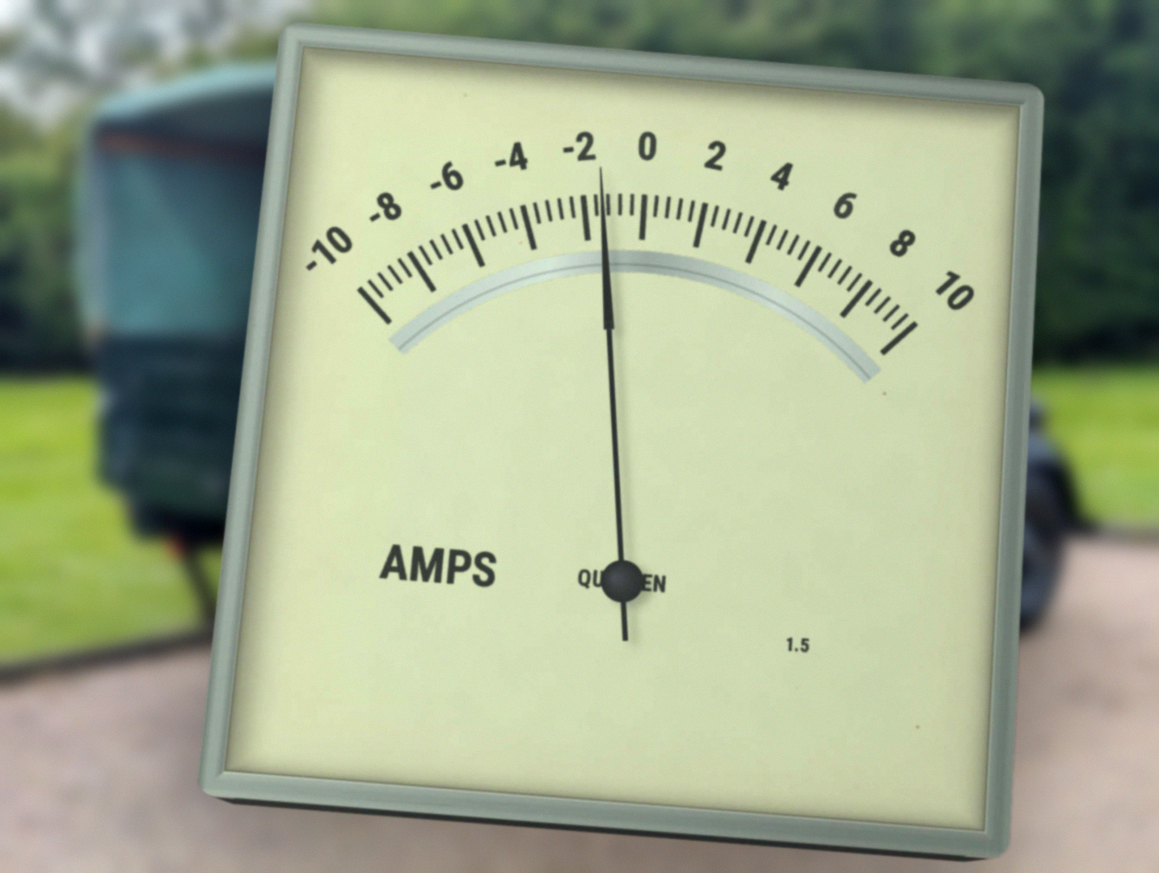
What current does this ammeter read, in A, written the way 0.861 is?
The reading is -1.4
